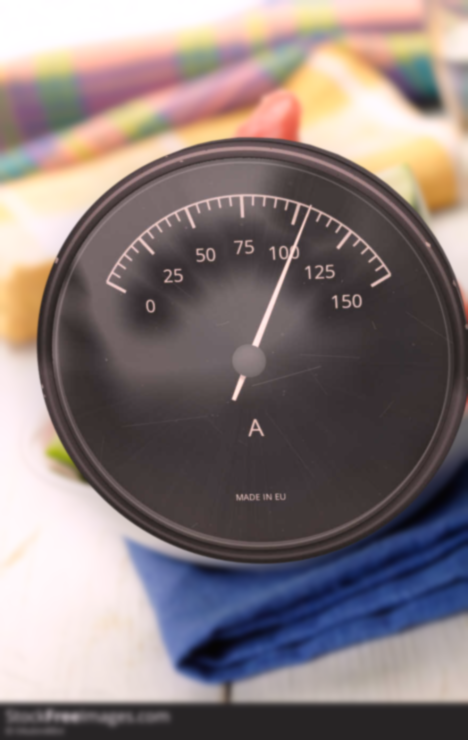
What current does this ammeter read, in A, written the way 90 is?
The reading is 105
